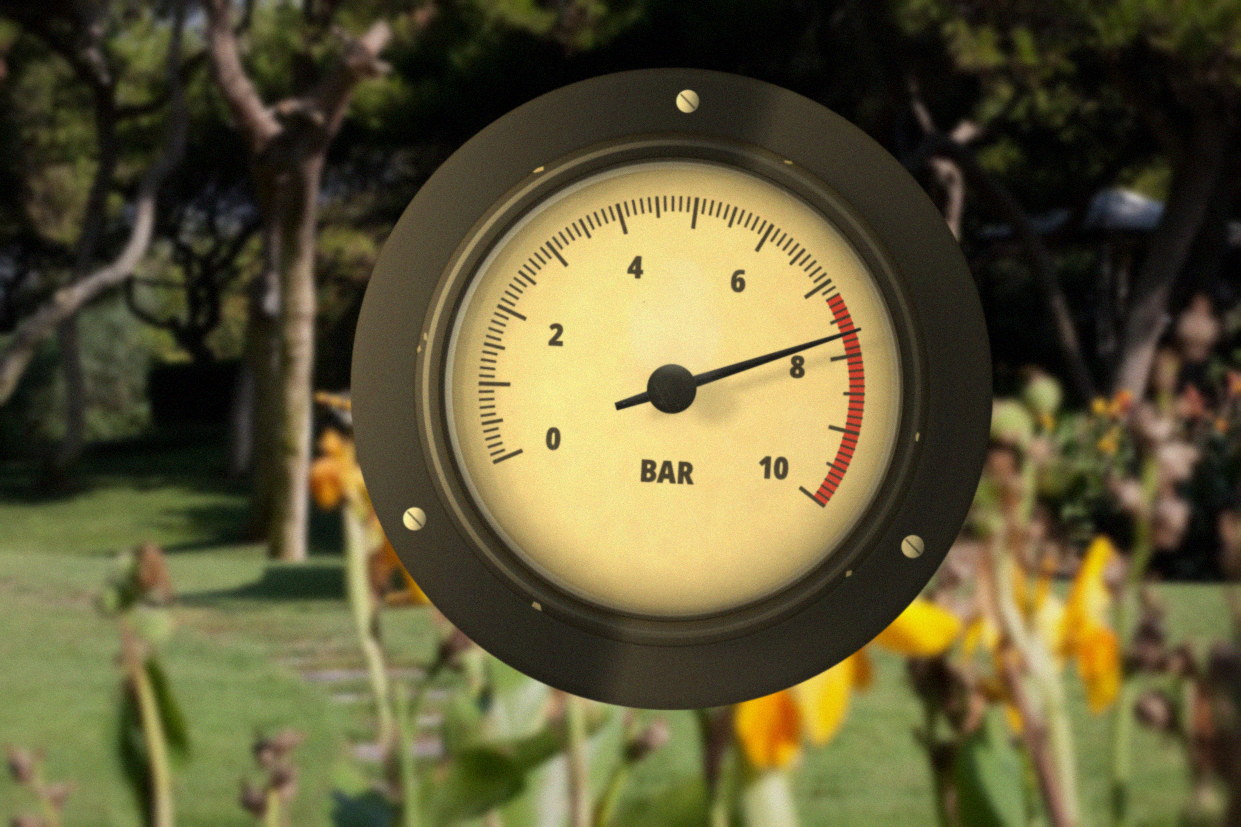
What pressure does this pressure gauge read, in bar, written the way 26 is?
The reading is 7.7
